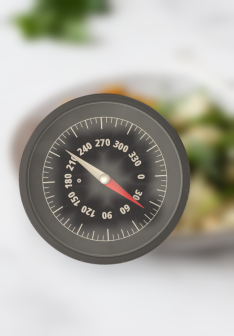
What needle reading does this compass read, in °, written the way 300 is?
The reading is 40
